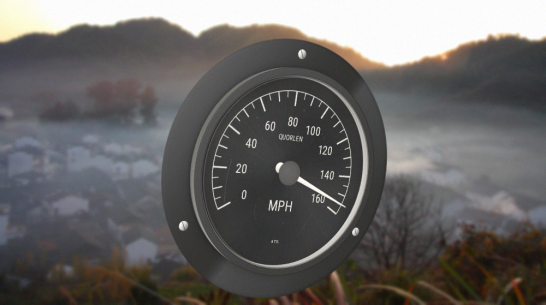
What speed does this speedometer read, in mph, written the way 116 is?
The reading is 155
